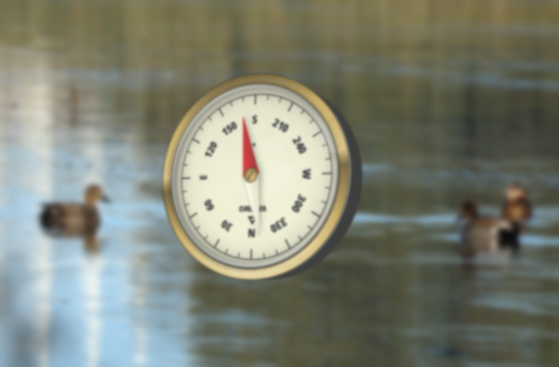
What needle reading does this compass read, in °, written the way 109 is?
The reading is 170
